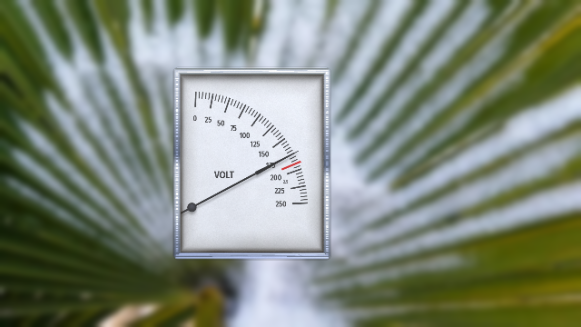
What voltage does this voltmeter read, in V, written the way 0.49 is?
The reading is 175
